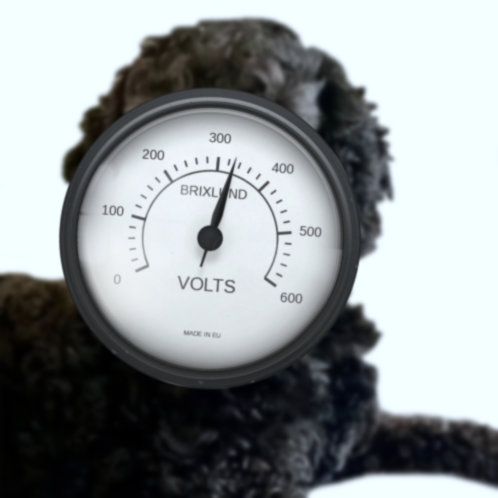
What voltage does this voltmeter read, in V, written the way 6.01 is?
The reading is 330
